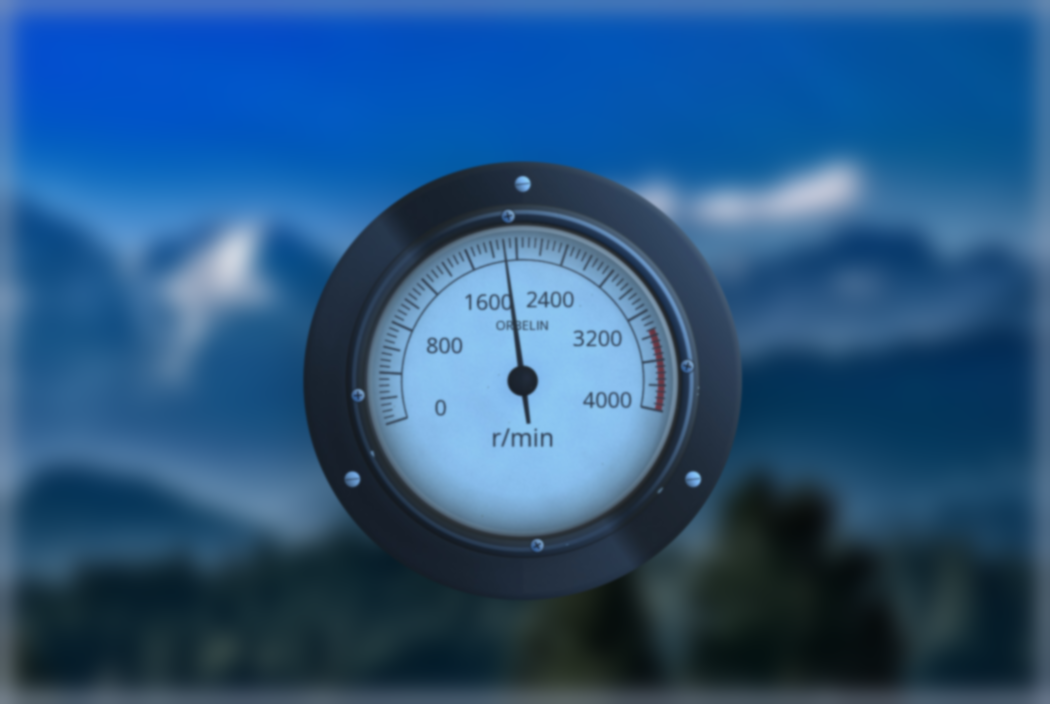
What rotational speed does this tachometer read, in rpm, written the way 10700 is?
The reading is 1900
